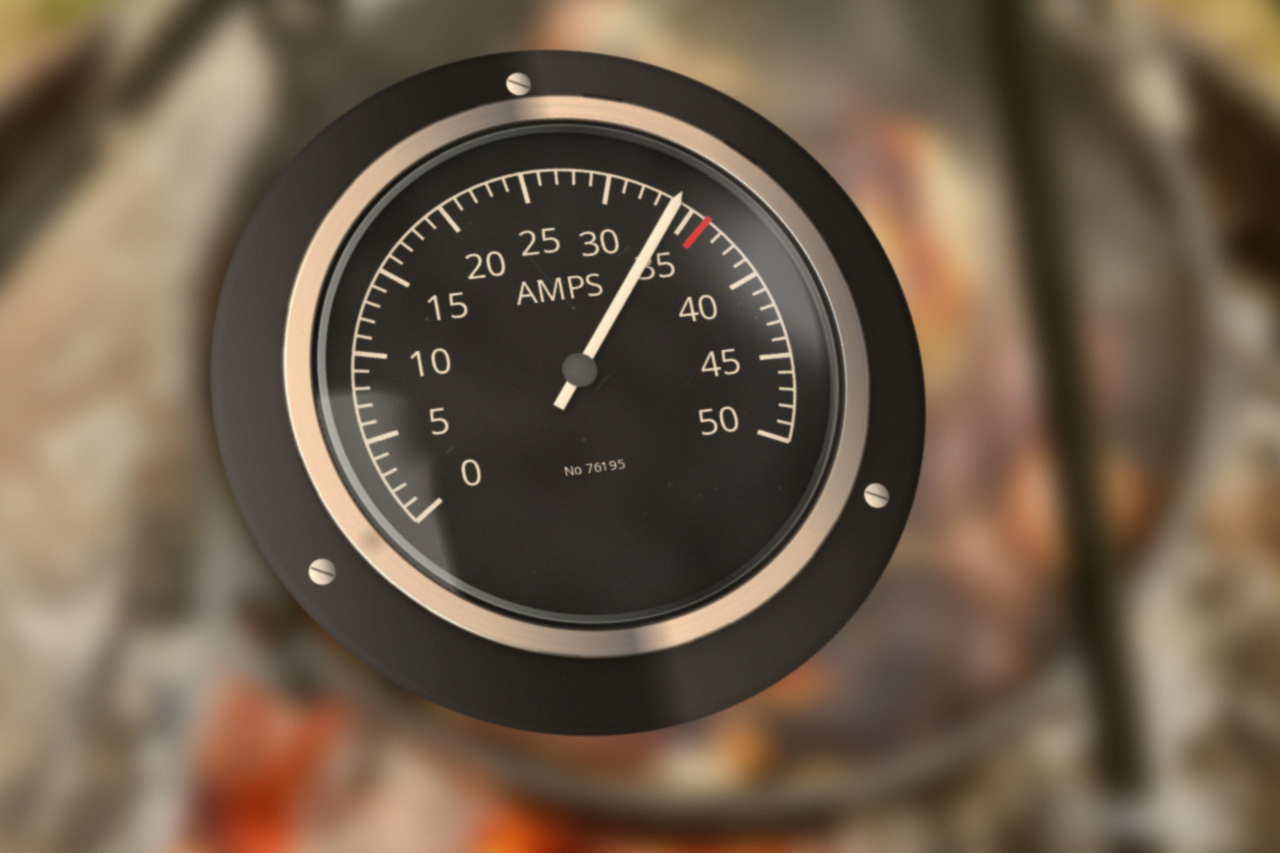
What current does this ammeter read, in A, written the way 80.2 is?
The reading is 34
